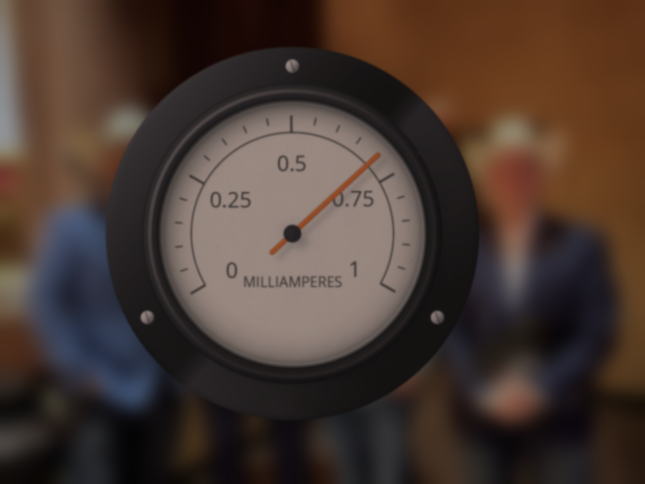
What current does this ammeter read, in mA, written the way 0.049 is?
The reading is 0.7
